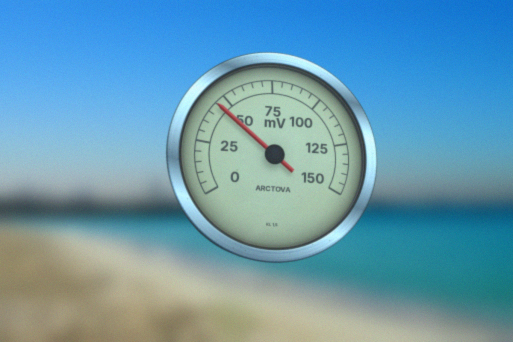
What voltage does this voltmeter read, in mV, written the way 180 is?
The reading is 45
